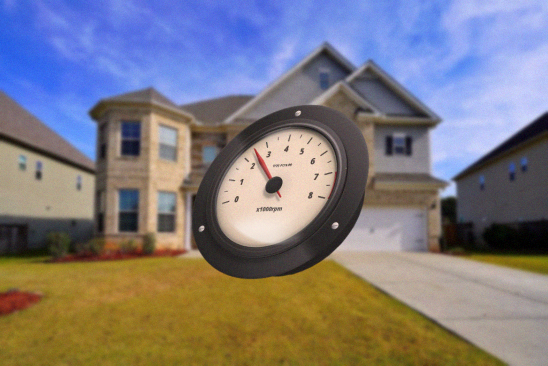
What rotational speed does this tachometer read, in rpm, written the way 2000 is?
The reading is 2500
